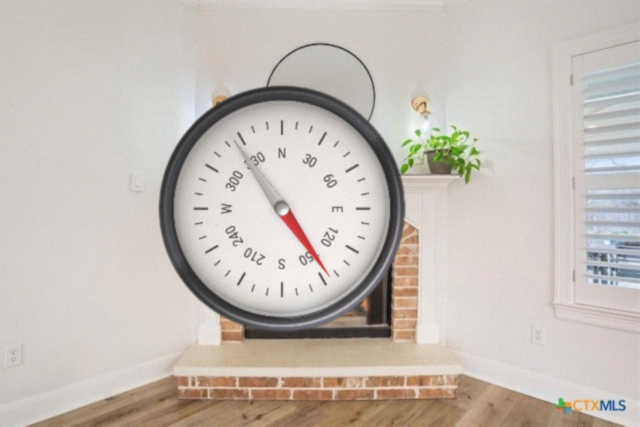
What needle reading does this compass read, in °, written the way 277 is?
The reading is 145
